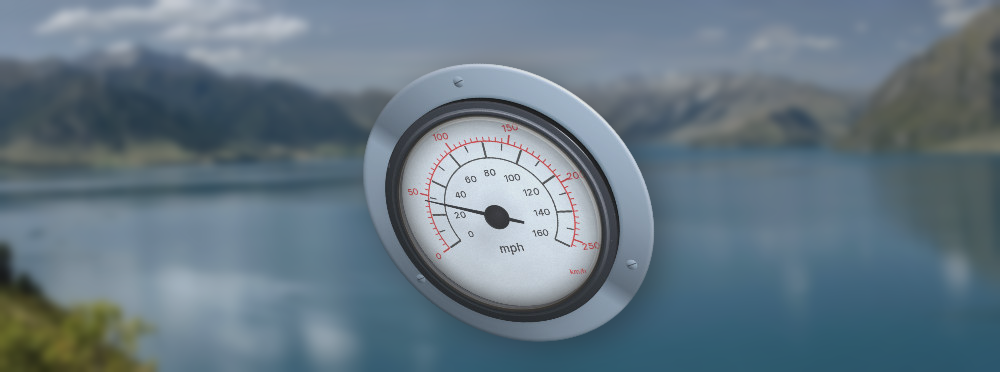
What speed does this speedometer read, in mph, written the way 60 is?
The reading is 30
